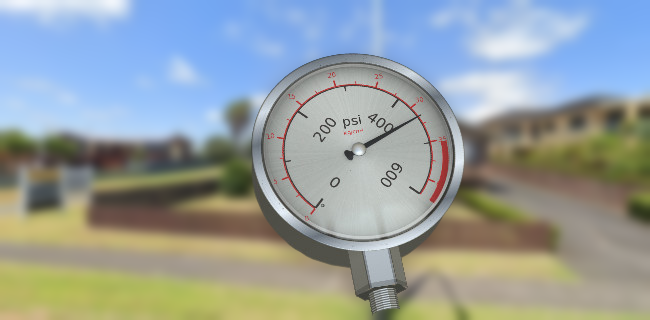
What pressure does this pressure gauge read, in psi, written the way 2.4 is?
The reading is 450
